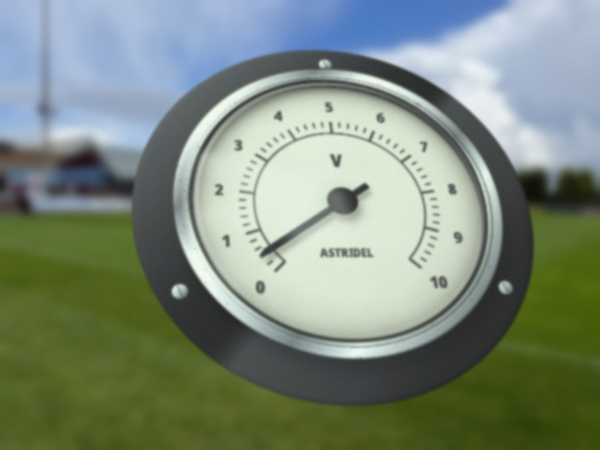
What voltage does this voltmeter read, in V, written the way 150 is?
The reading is 0.4
